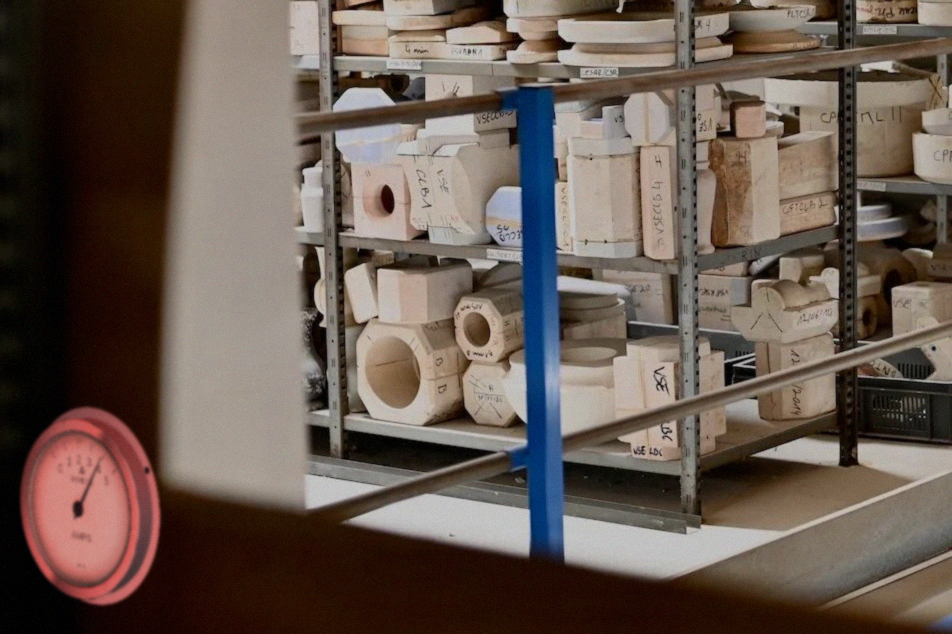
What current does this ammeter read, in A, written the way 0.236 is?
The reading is 4
